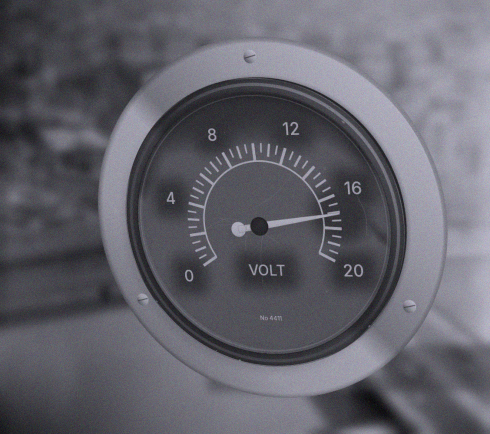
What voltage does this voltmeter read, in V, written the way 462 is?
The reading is 17
